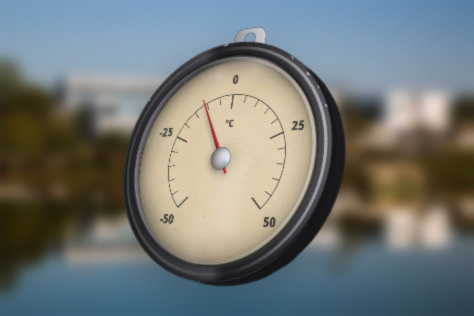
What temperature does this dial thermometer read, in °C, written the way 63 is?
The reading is -10
